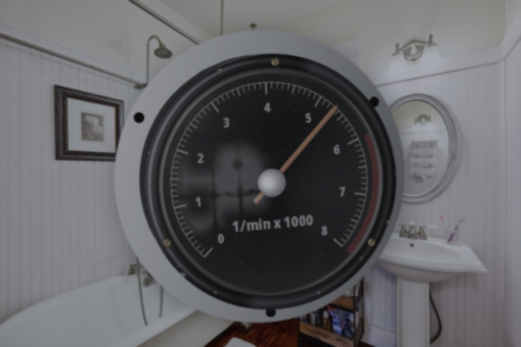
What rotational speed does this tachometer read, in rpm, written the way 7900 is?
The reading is 5300
